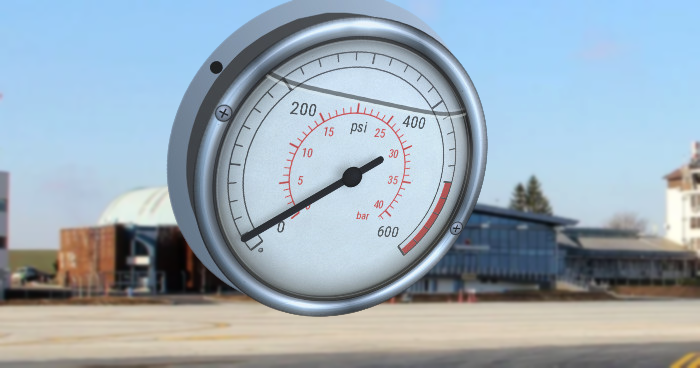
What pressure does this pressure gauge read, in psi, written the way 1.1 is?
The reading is 20
